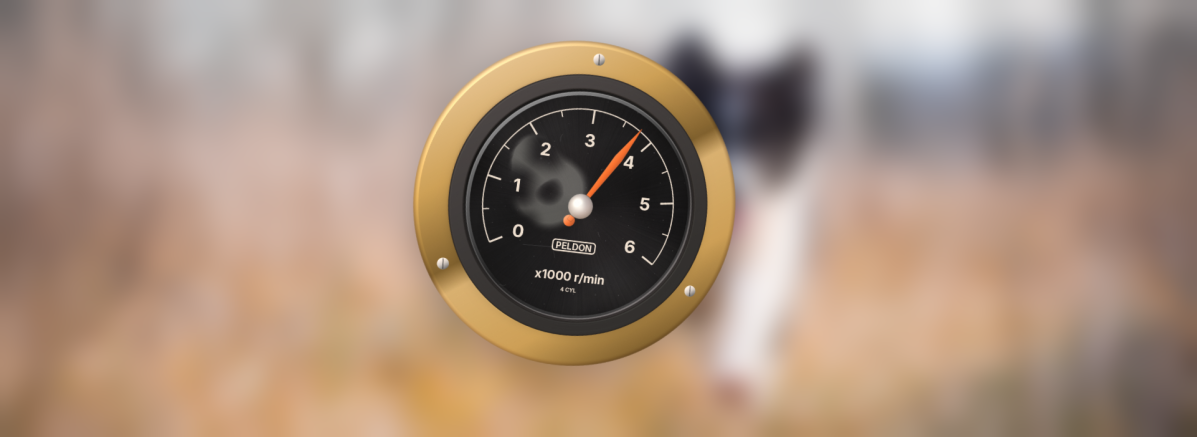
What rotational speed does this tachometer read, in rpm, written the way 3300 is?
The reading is 3750
